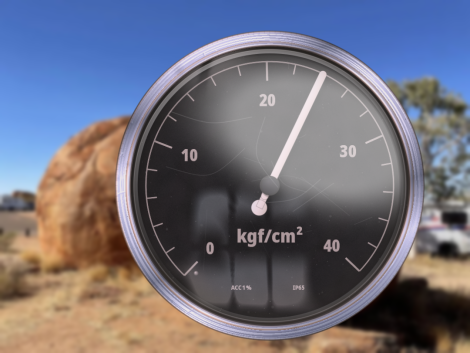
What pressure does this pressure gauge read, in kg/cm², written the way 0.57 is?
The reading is 24
